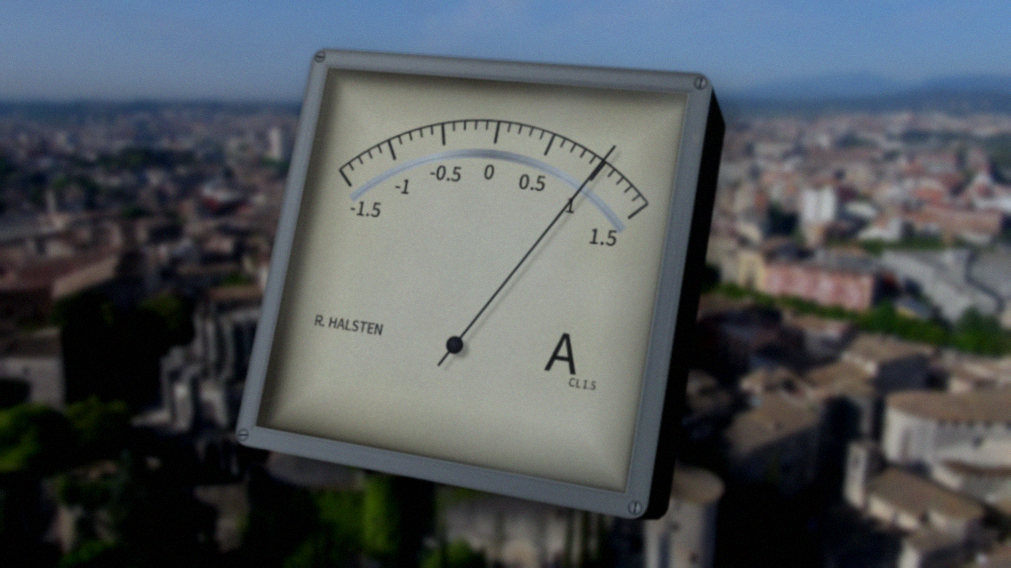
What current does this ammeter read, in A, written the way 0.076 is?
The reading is 1
